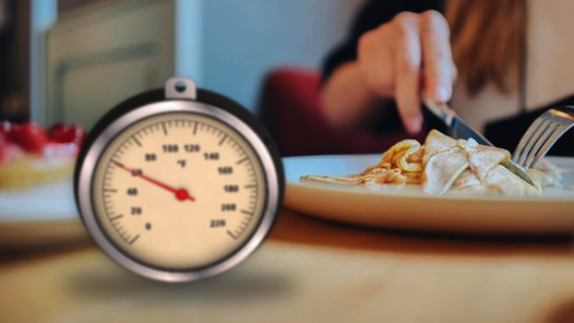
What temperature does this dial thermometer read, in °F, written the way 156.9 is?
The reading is 60
